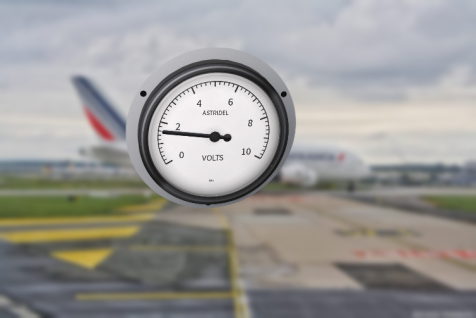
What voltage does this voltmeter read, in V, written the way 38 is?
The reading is 1.6
